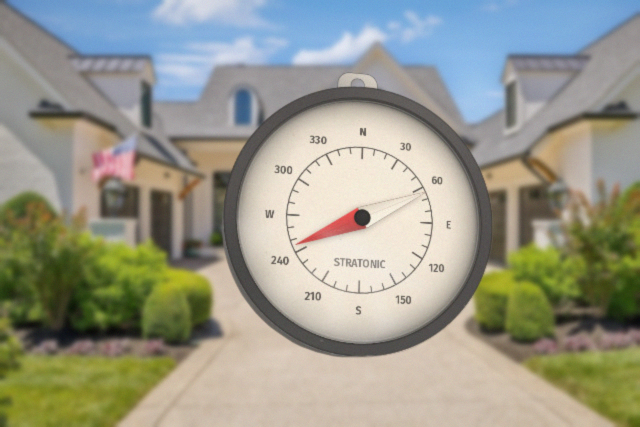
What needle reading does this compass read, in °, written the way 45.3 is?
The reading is 245
